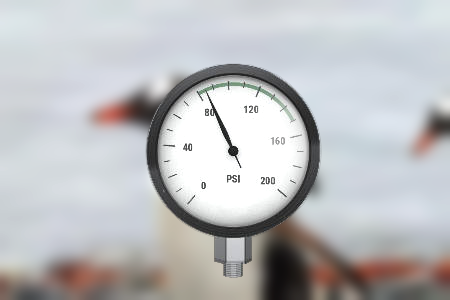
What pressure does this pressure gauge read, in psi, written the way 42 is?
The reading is 85
